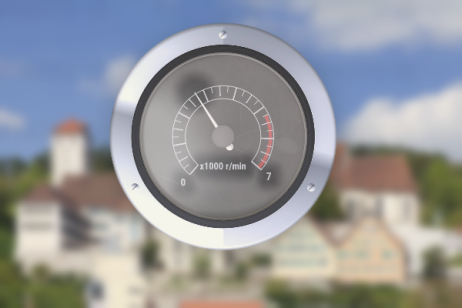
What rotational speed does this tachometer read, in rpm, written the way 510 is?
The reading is 2750
